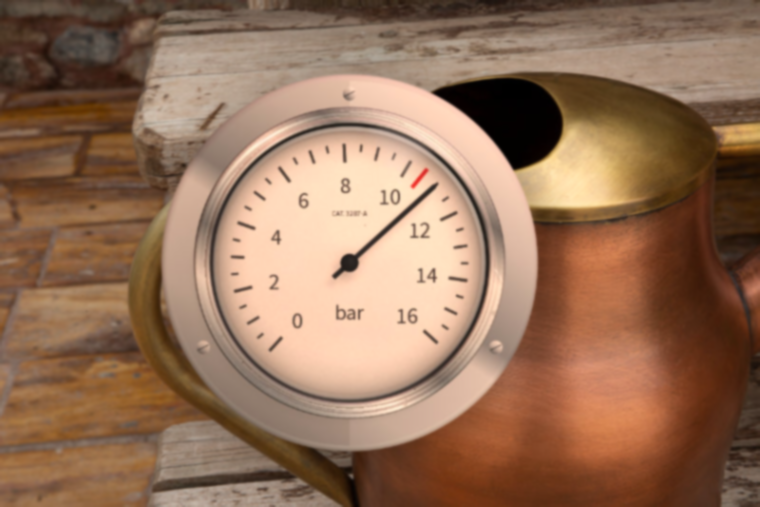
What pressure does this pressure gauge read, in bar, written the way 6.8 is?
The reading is 11
